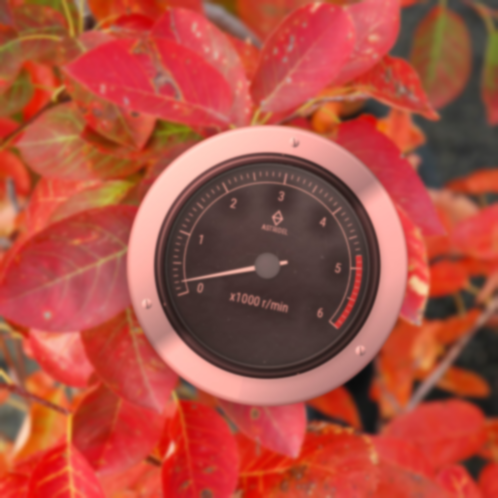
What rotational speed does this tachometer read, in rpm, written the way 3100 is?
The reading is 200
